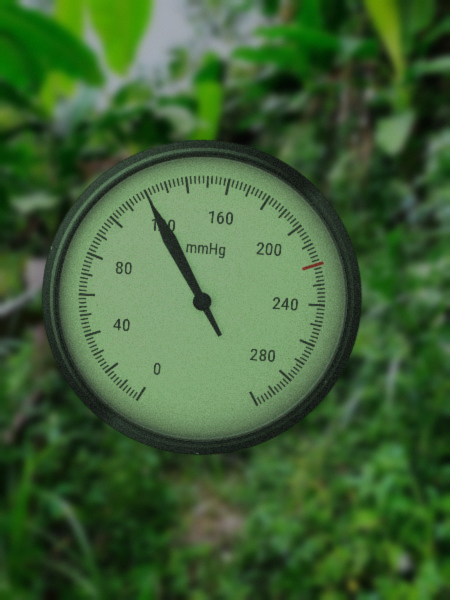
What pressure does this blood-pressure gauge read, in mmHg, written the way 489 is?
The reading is 120
